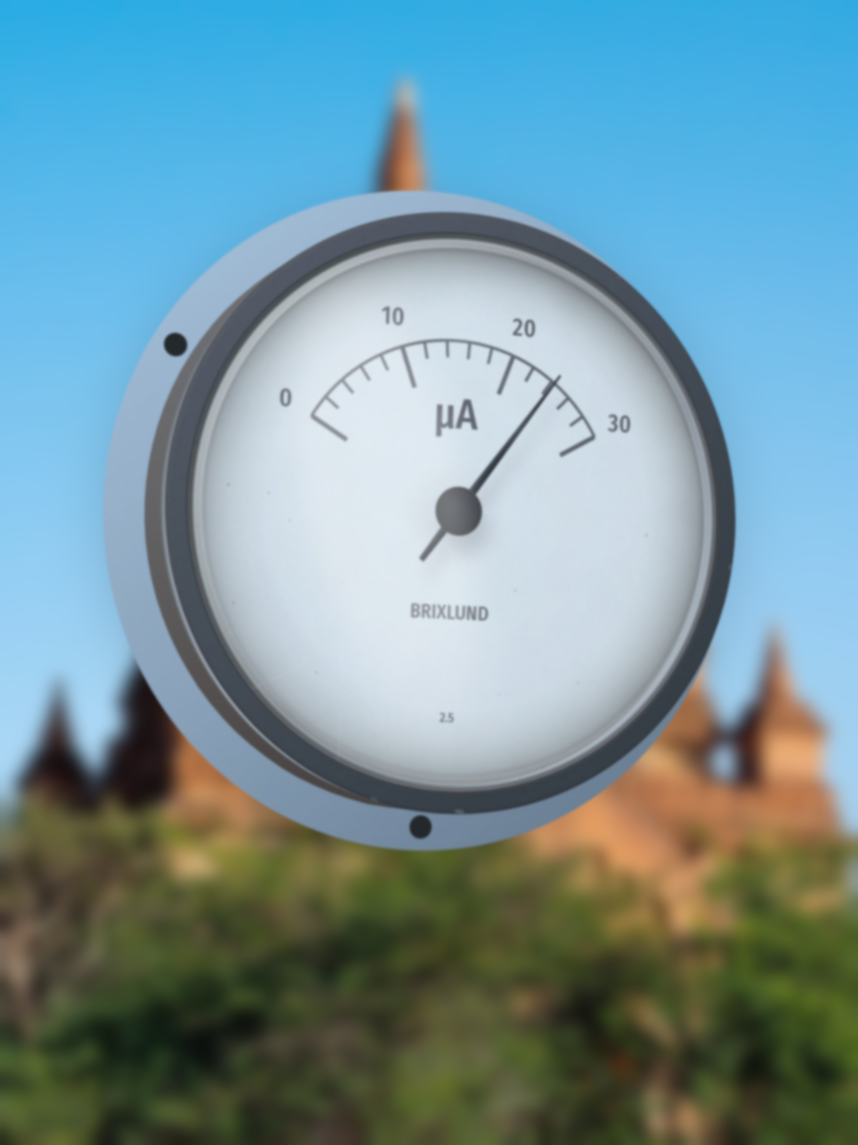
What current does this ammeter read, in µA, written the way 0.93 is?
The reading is 24
